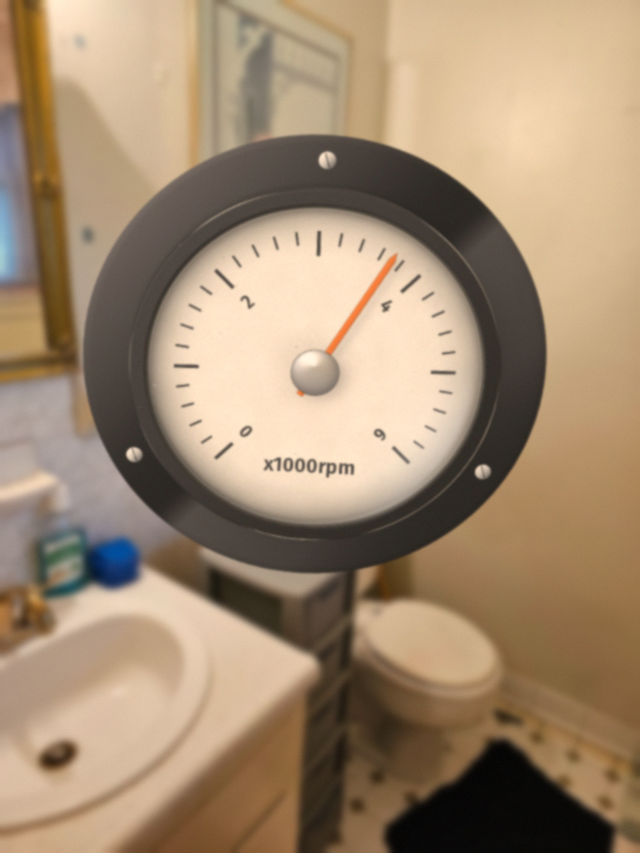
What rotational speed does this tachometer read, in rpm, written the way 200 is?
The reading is 3700
